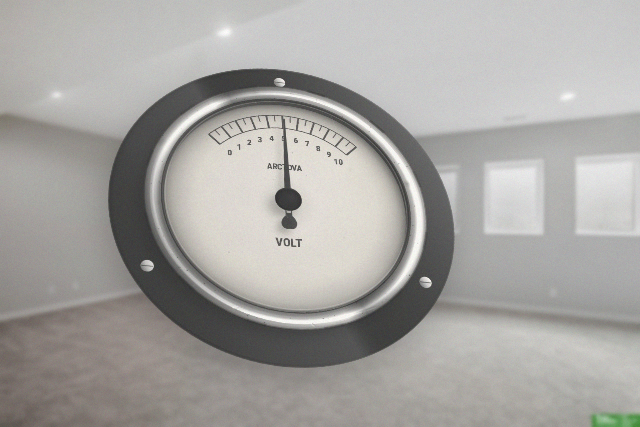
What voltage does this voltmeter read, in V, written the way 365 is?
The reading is 5
